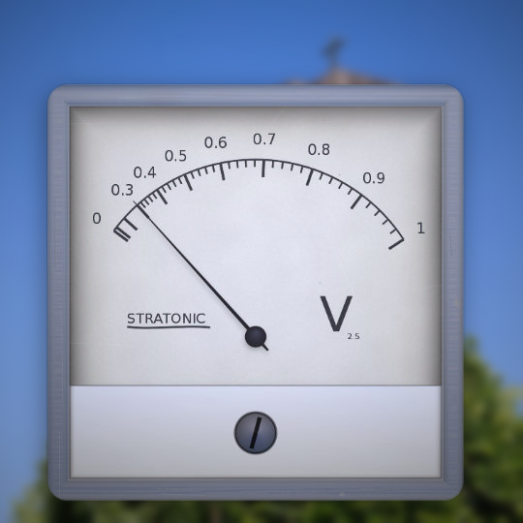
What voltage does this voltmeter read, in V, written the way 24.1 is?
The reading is 0.3
